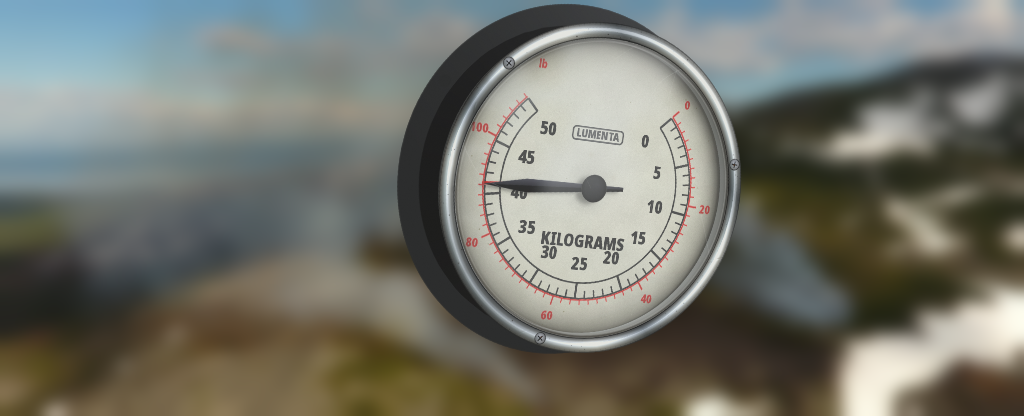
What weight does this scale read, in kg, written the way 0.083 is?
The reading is 41
